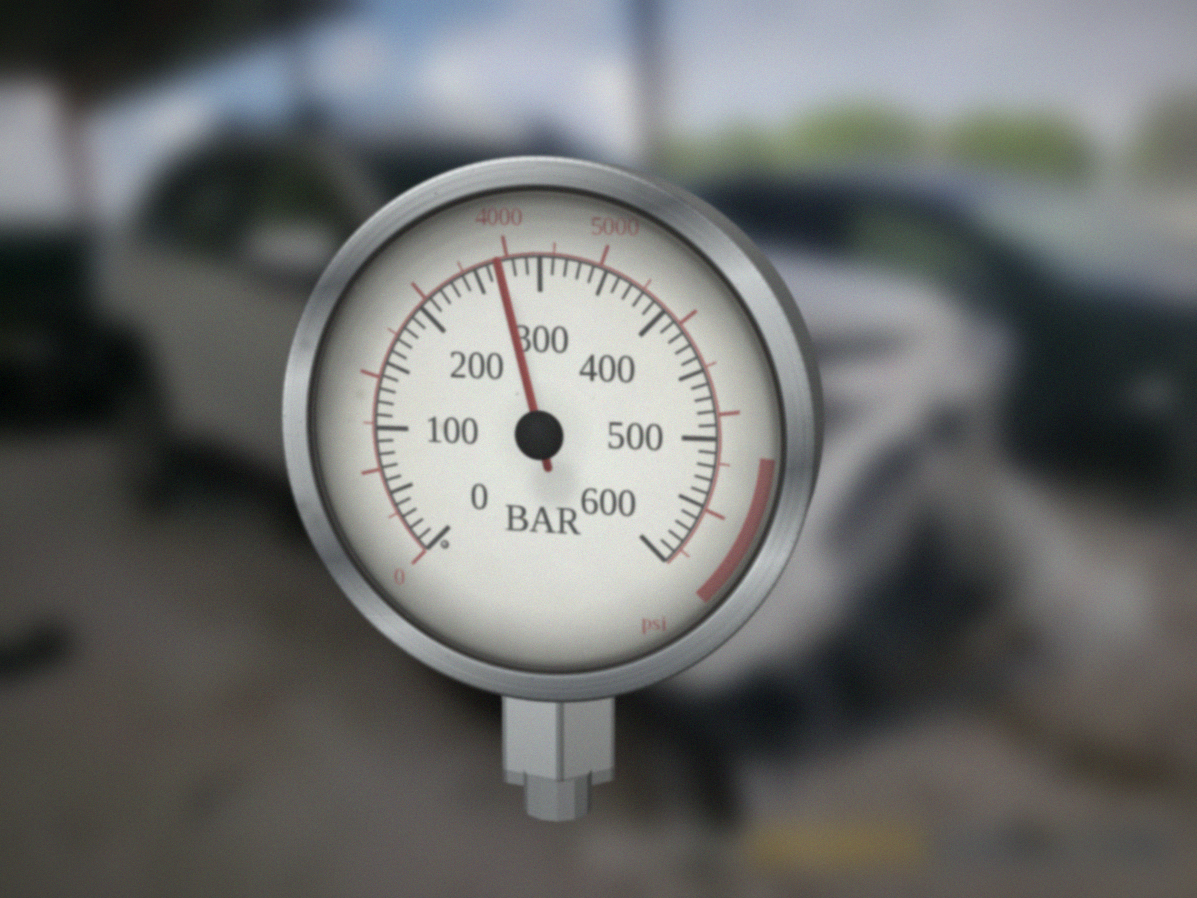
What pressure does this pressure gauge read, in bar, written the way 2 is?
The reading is 270
